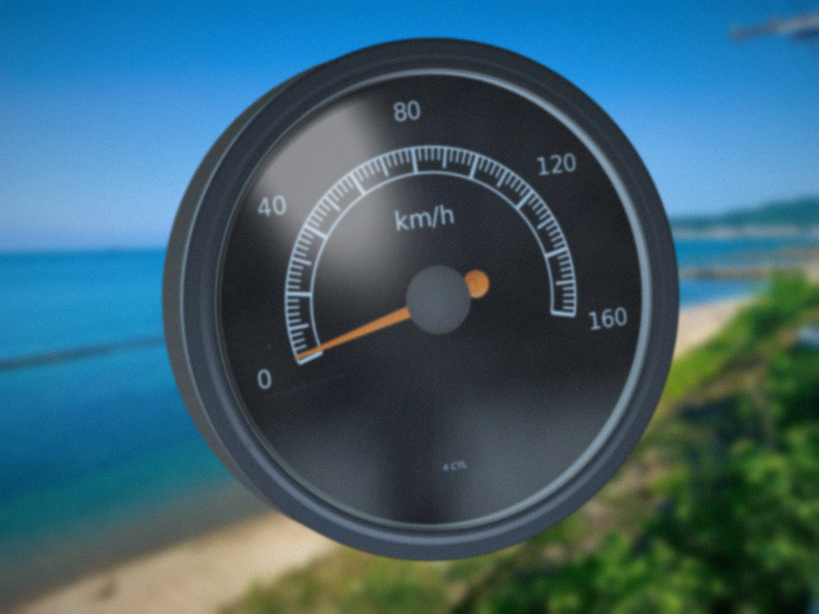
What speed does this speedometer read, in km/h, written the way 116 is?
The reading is 2
